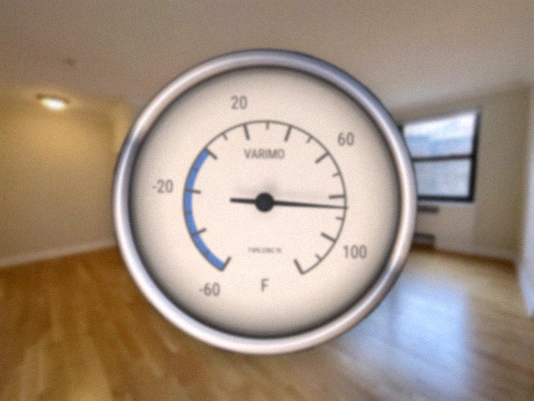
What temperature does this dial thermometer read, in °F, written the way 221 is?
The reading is 85
